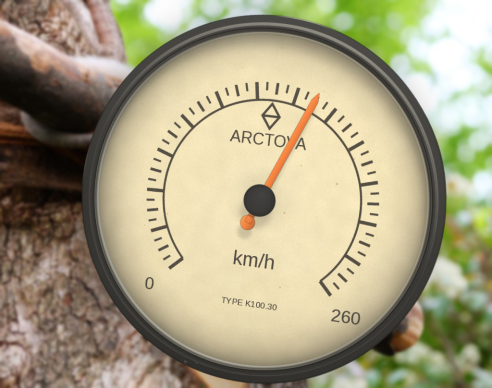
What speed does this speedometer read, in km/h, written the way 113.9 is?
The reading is 150
